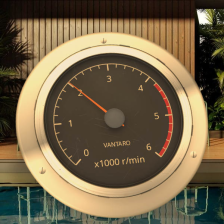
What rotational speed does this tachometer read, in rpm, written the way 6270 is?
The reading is 2000
